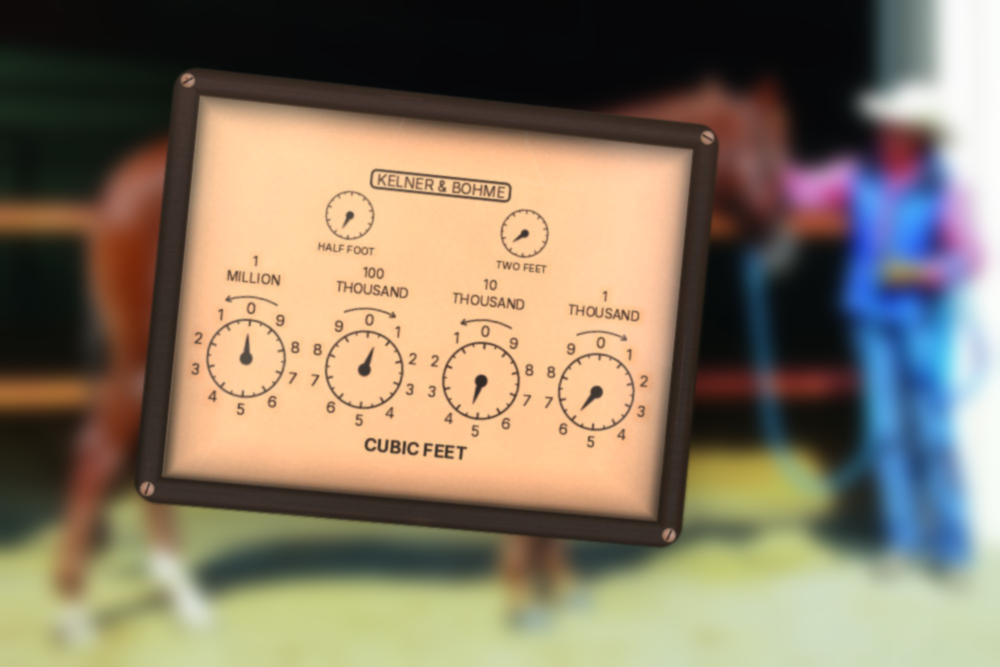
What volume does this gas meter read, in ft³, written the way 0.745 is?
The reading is 4600
